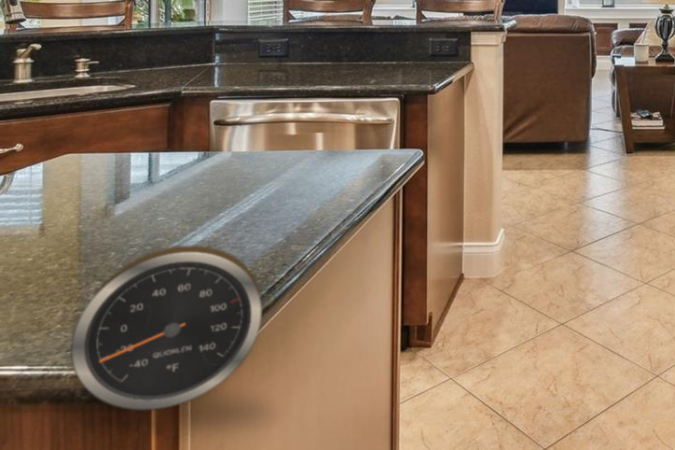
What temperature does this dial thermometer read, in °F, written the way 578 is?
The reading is -20
